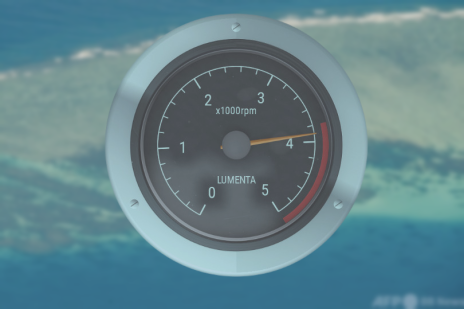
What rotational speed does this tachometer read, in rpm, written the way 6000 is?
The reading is 3900
